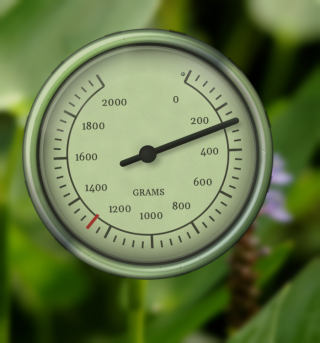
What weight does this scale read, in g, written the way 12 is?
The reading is 280
